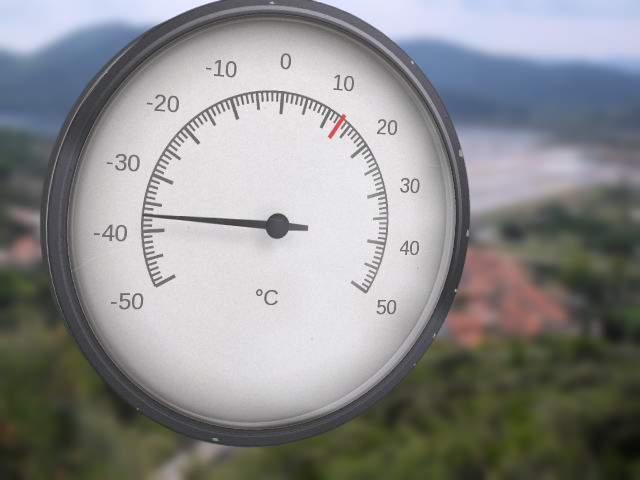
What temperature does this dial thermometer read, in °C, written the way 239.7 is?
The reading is -37
